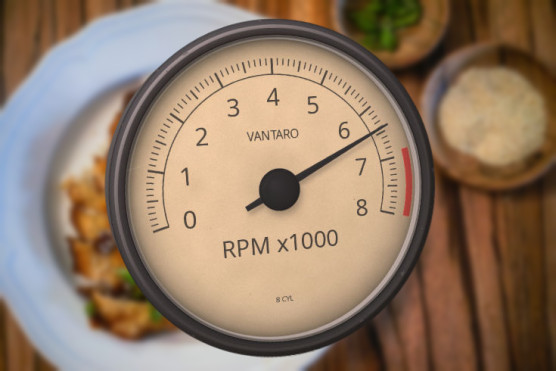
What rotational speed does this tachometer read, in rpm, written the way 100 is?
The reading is 6400
